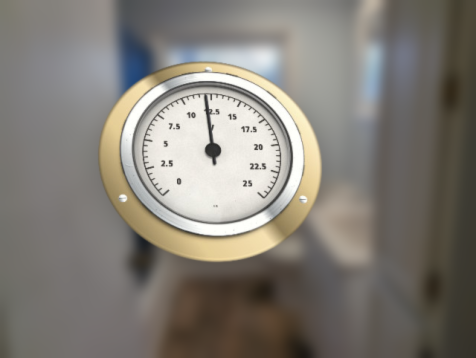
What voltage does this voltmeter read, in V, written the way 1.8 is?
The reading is 12
